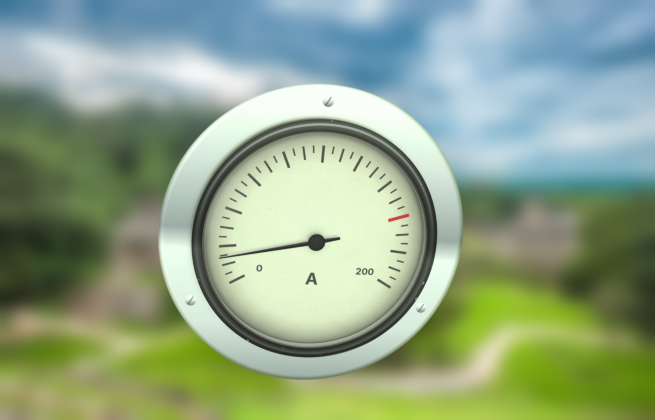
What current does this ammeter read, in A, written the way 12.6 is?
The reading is 15
